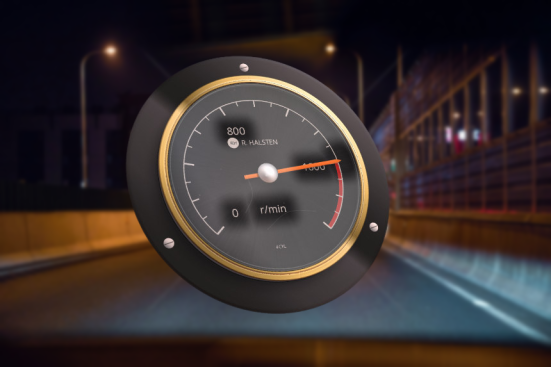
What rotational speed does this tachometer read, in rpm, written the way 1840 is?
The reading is 1600
